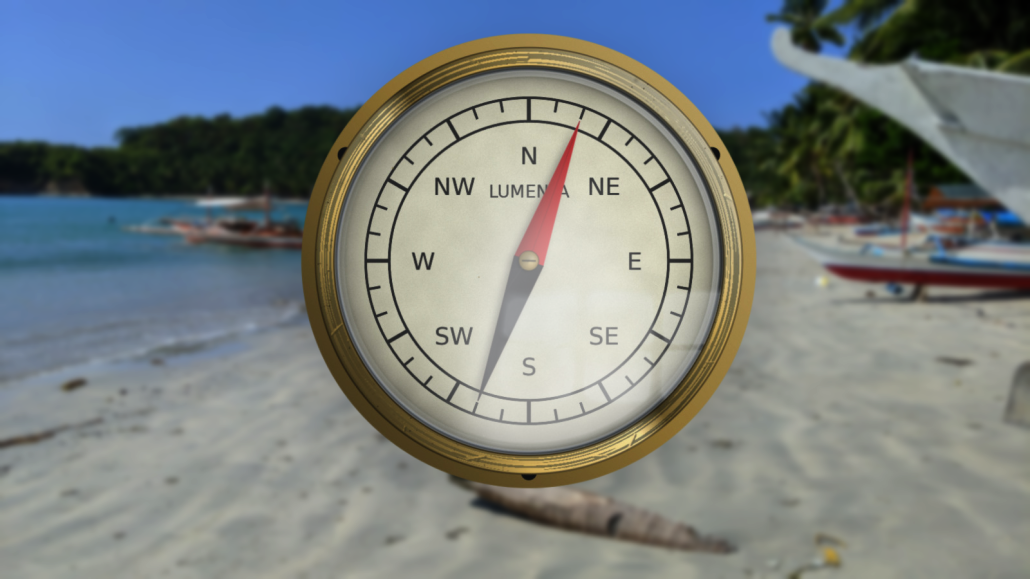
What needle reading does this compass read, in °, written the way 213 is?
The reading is 20
